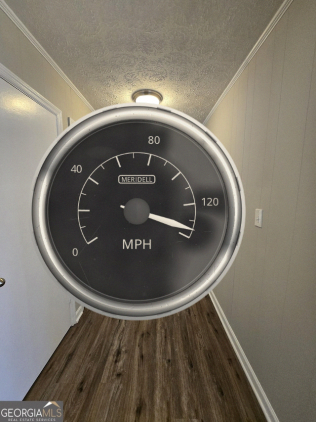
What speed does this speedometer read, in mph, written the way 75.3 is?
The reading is 135
